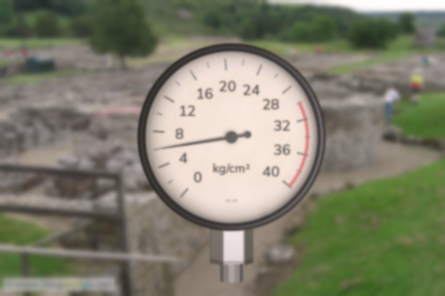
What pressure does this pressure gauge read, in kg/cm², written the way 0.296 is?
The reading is 6
